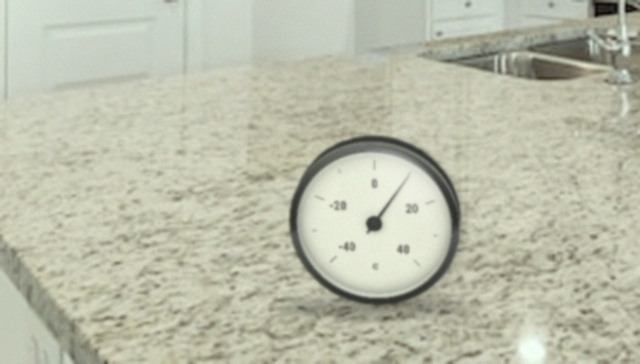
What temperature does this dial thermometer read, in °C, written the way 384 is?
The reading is 10
